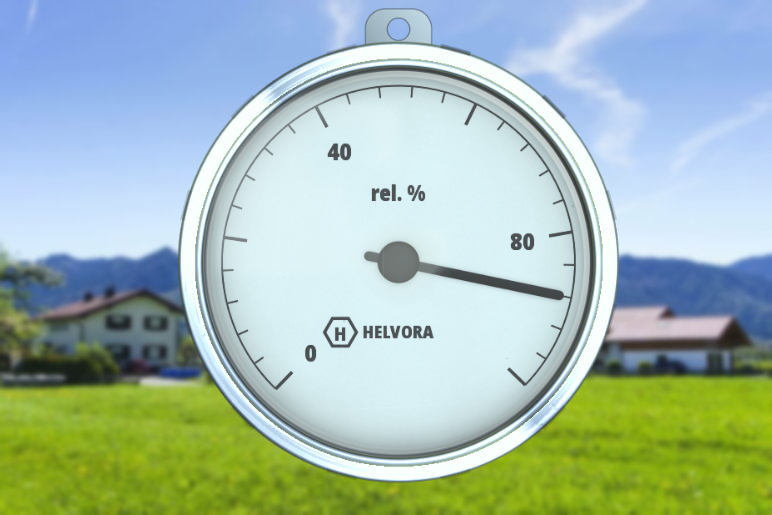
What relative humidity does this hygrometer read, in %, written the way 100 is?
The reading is 88
